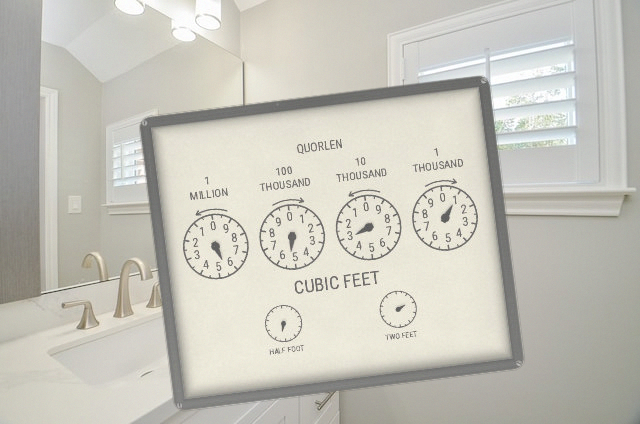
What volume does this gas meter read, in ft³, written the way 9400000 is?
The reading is 553100
